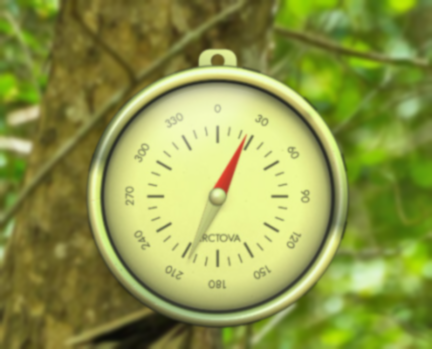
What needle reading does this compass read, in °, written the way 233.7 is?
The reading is 25
